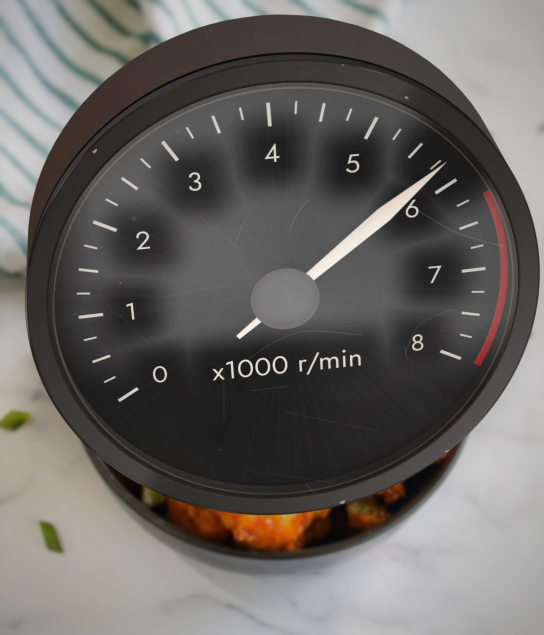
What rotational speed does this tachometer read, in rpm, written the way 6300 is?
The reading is 5750
